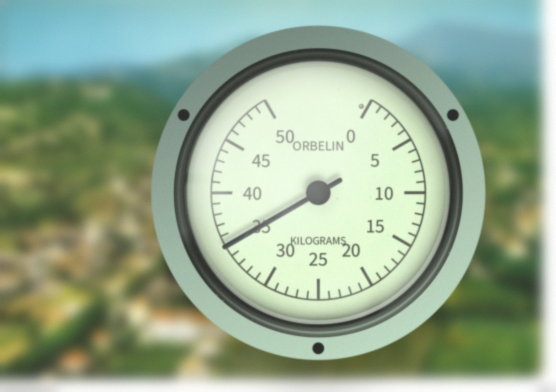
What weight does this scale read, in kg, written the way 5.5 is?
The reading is 35
